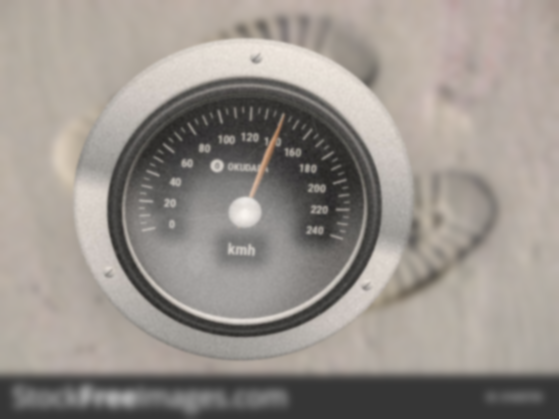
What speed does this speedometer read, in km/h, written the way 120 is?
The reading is 140
